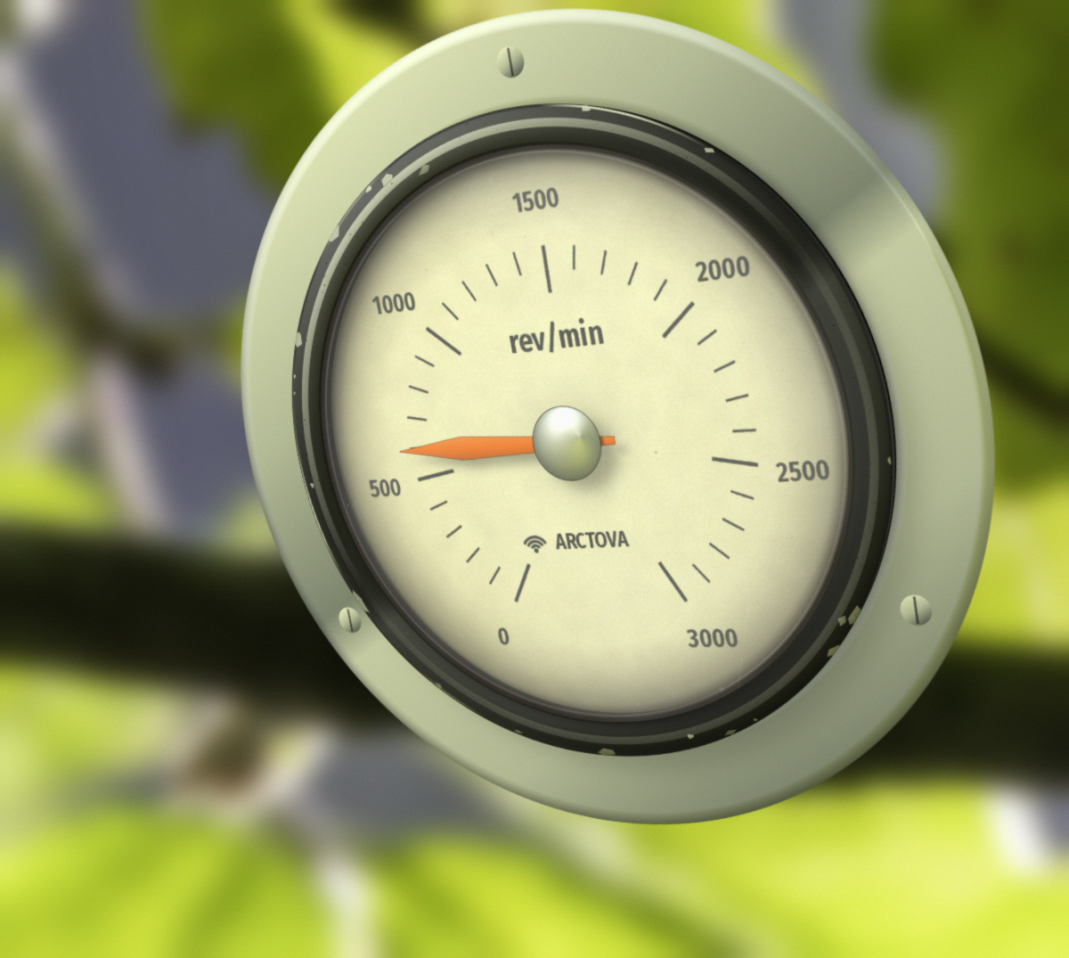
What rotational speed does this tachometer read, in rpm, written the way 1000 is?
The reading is 600
